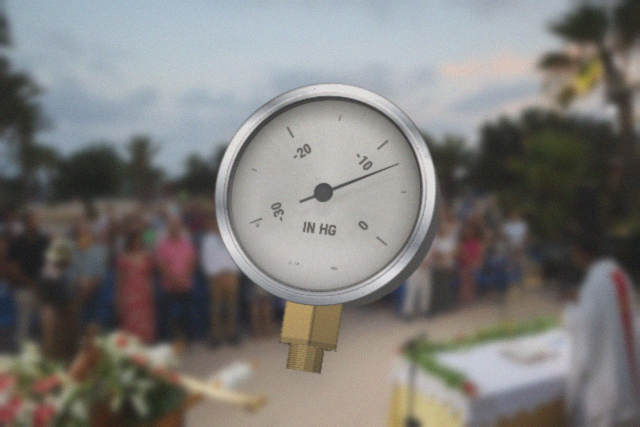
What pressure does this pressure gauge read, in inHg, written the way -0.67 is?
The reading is -7.5
